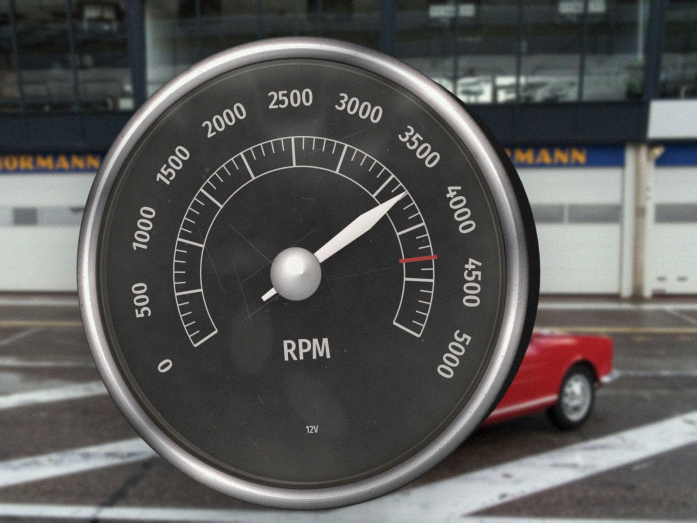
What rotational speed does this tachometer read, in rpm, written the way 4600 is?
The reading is 3700
